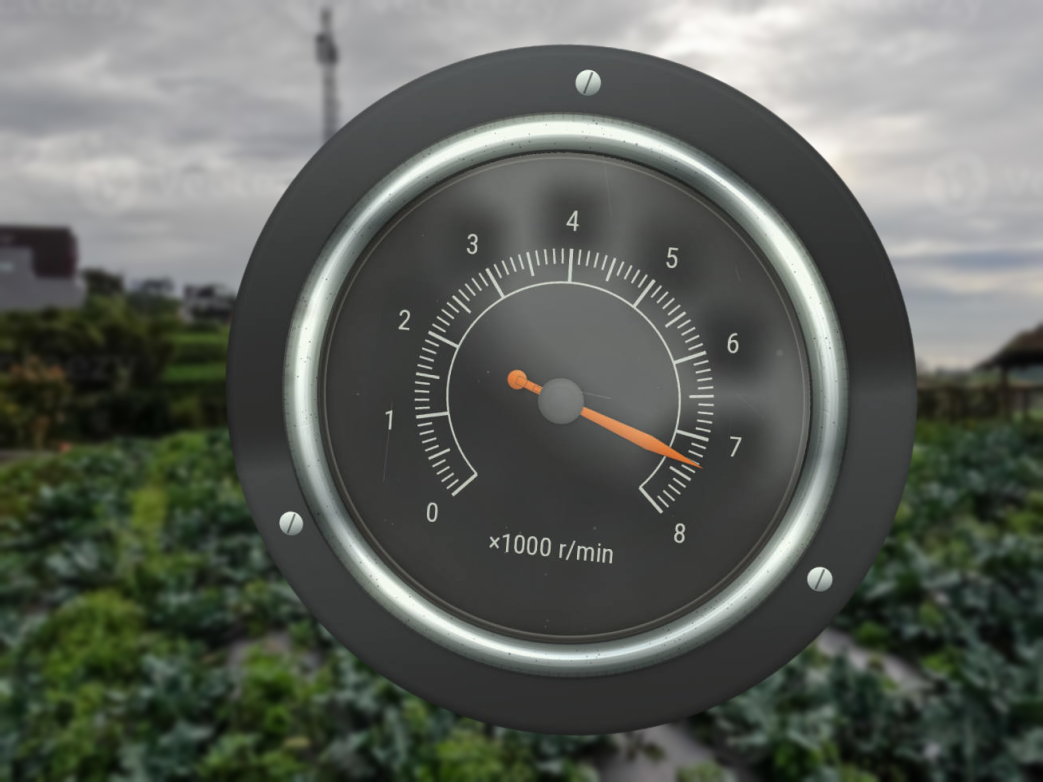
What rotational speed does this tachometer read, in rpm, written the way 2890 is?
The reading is 7300
